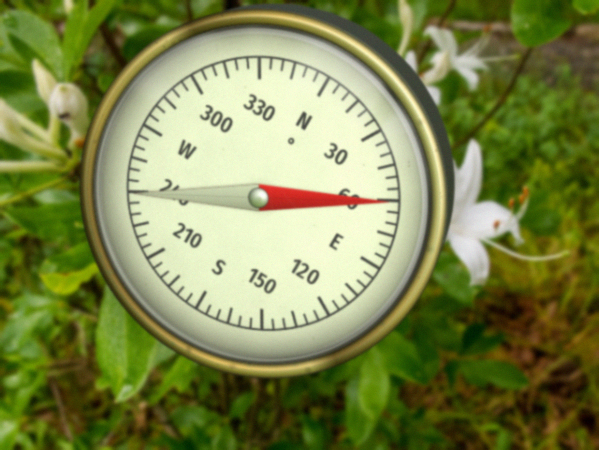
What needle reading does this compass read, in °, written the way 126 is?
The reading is 60
